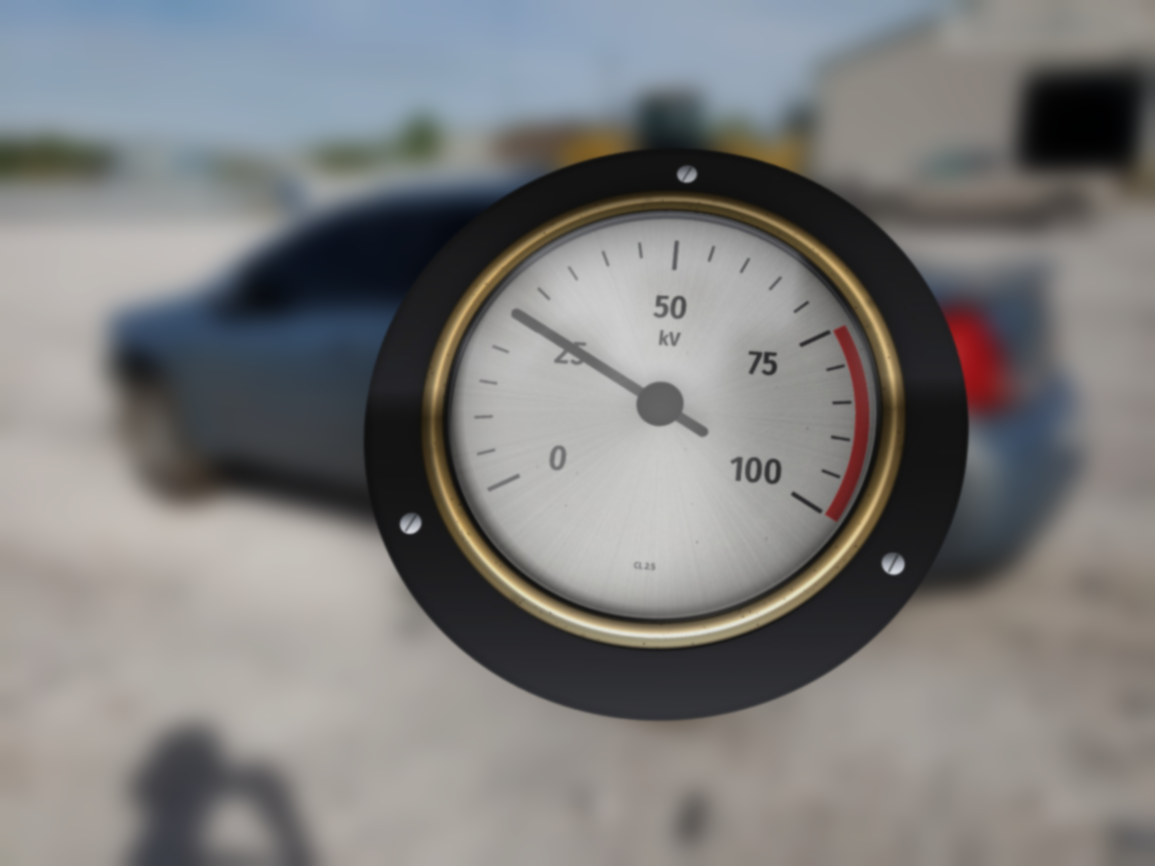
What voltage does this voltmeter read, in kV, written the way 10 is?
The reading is 25
